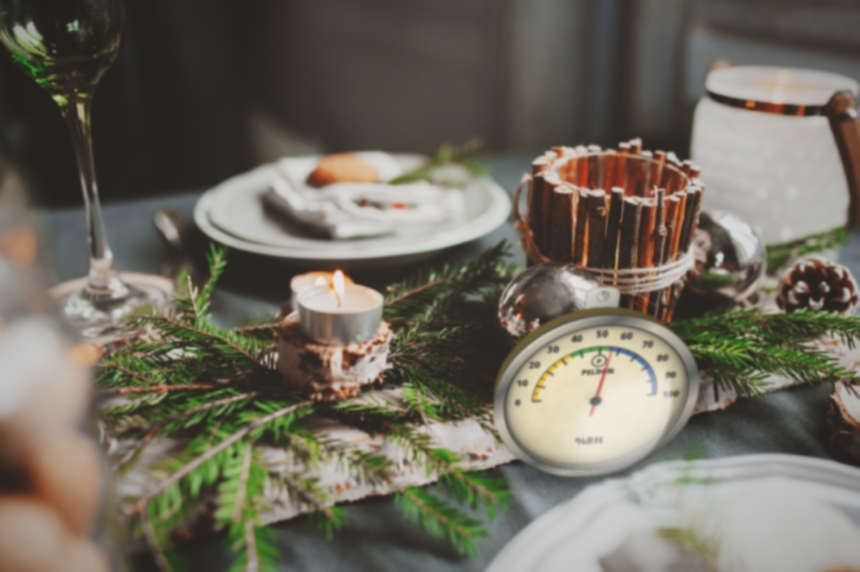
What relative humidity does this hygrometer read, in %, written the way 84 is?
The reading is 55
